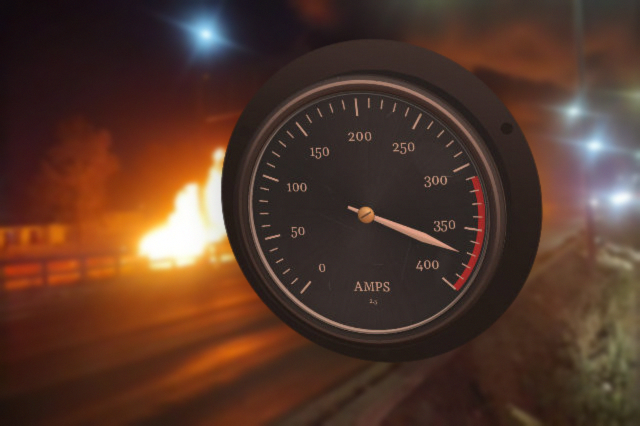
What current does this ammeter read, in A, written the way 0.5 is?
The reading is 370
